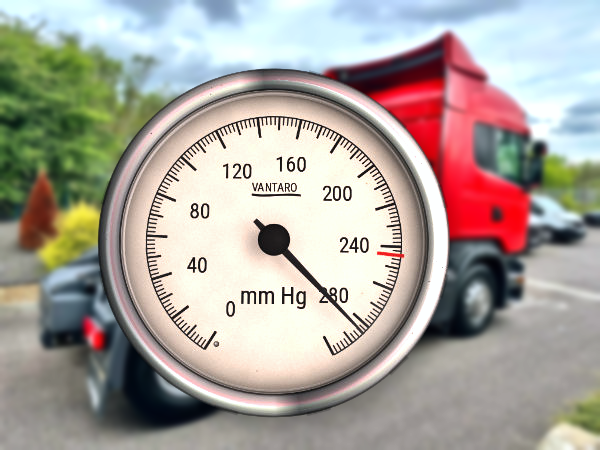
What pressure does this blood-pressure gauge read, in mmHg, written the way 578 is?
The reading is 284
